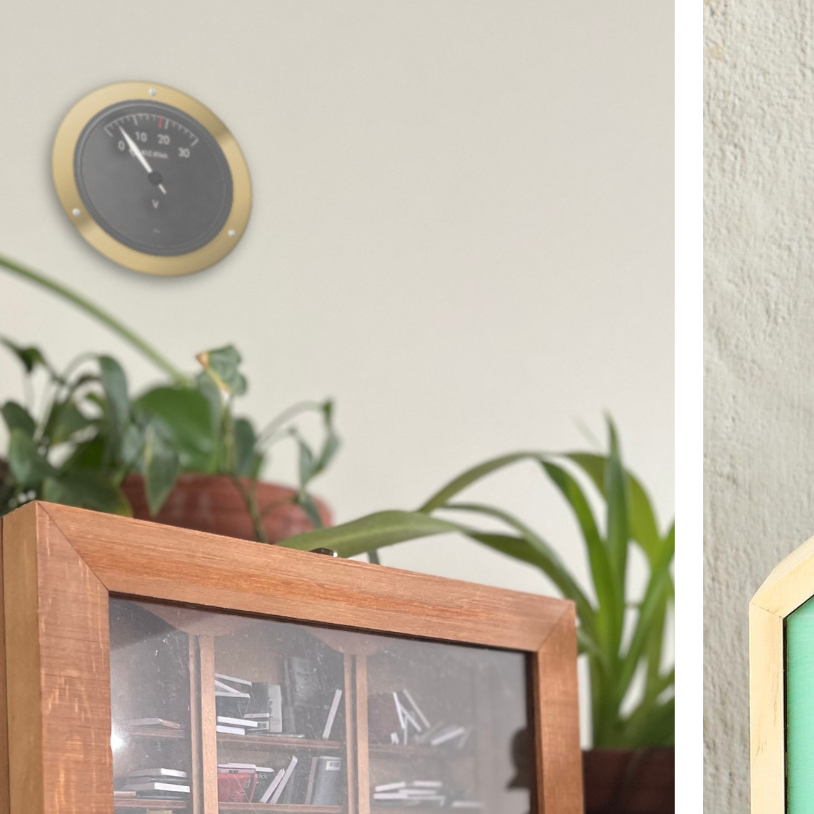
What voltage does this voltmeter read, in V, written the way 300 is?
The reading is 4
